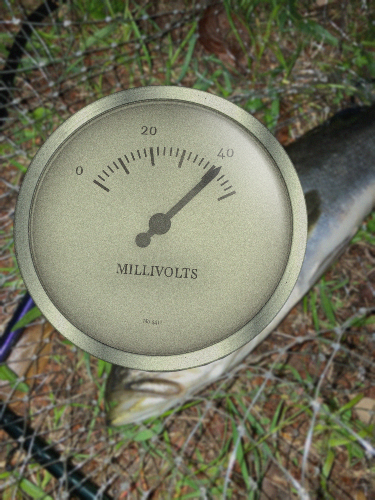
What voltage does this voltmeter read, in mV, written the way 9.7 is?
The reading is 42
